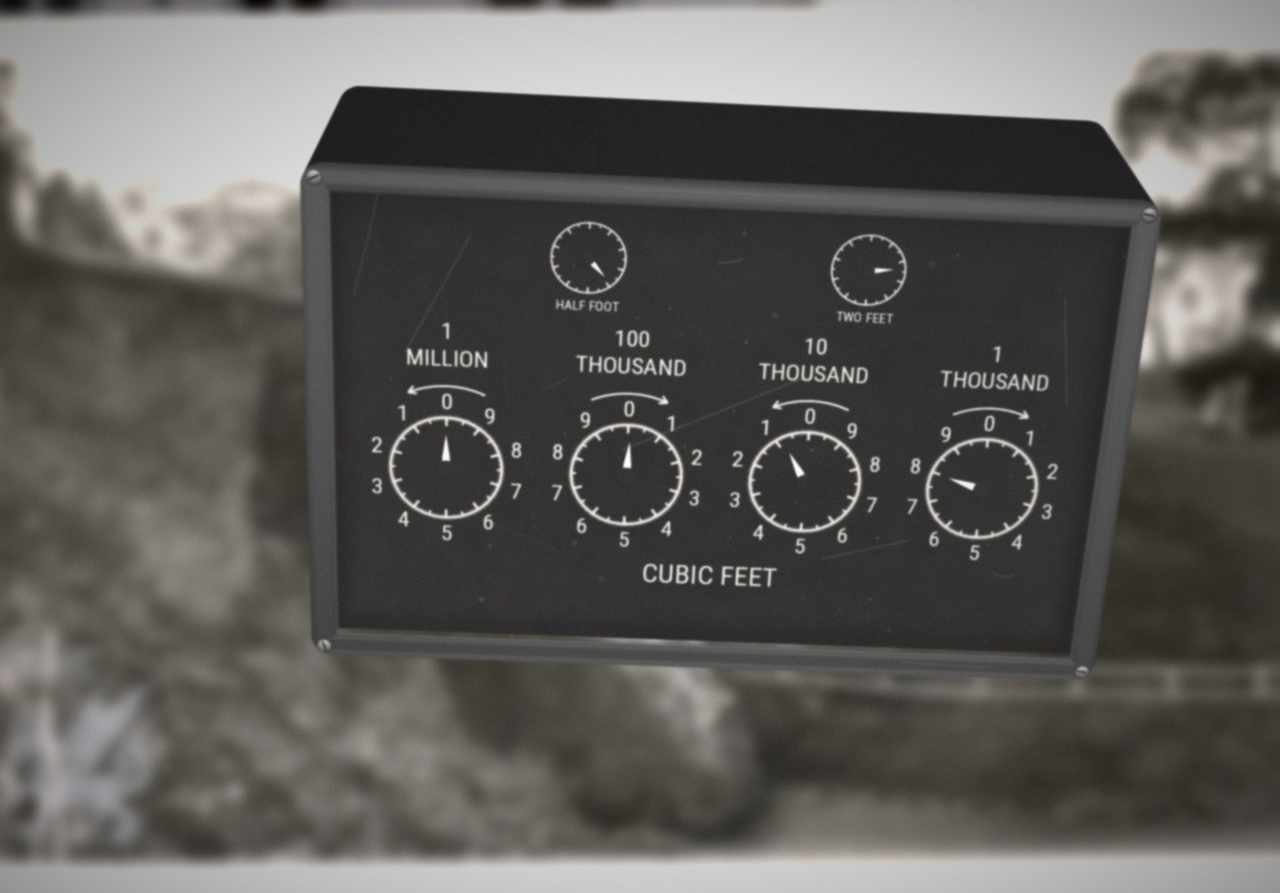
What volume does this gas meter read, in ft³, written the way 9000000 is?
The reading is 800
